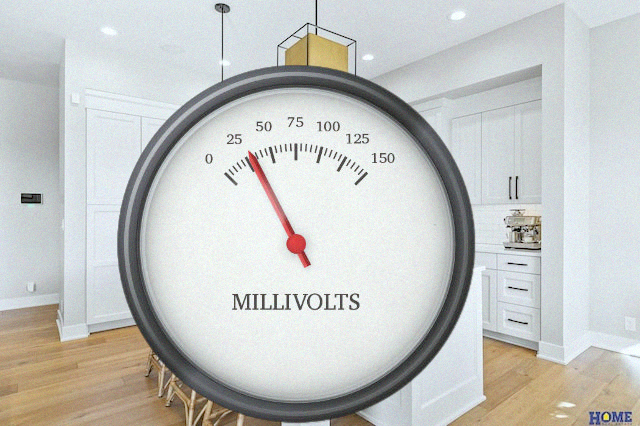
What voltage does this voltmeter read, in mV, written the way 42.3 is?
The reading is 30
